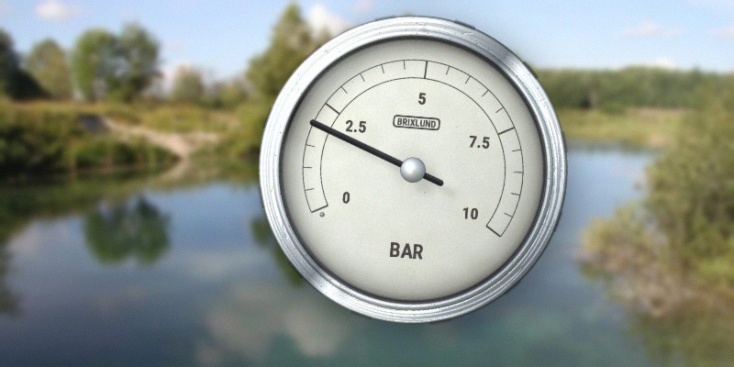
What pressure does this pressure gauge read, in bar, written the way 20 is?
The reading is 2
